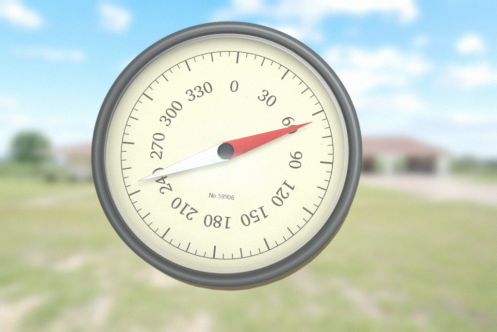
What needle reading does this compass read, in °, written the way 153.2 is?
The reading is 65
